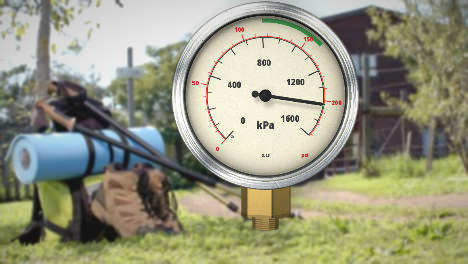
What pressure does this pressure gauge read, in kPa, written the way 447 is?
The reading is 1400
